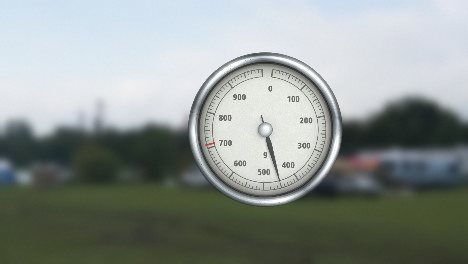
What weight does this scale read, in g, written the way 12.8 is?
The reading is 450
